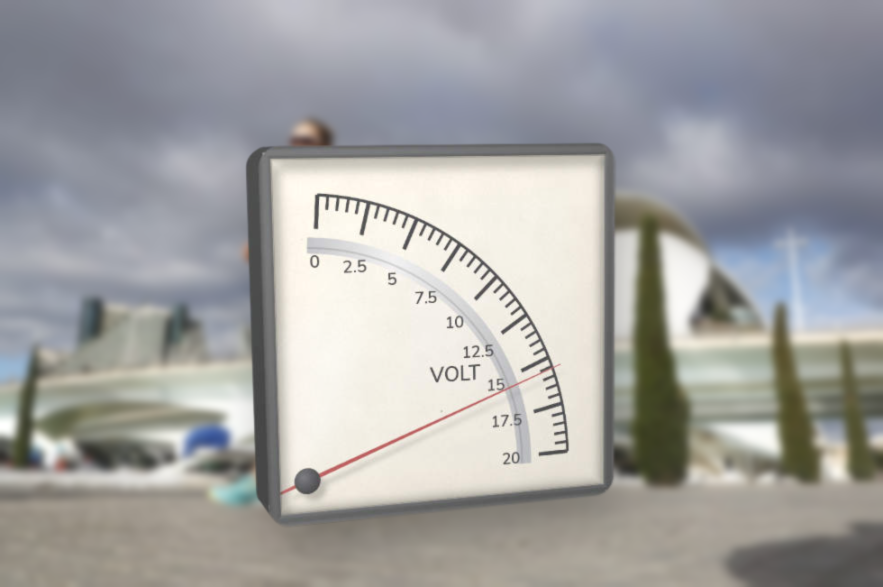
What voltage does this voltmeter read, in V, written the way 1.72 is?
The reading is 15.5
